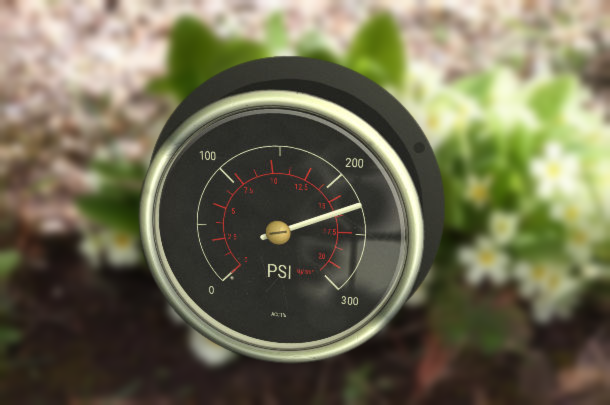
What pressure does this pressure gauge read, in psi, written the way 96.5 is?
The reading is 225
